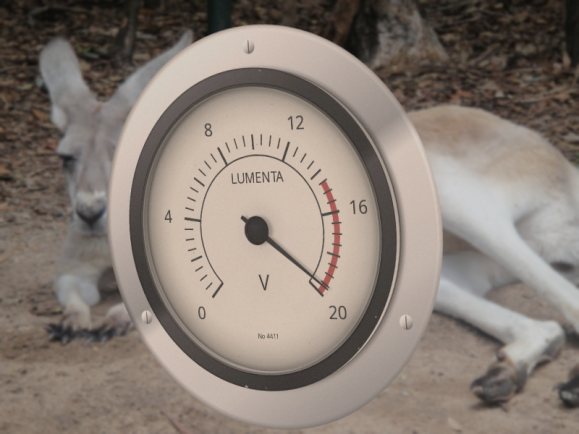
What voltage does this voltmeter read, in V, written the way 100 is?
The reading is 19.5
